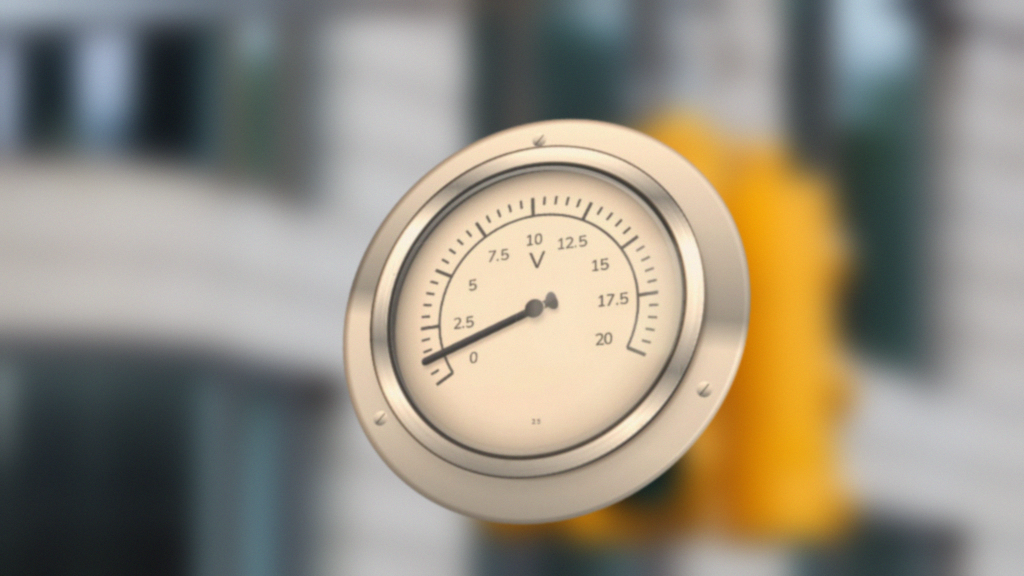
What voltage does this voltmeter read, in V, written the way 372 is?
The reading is 1
